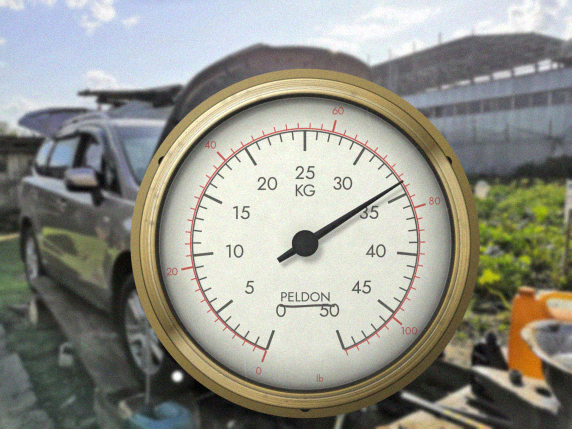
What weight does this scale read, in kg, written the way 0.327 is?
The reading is 34
